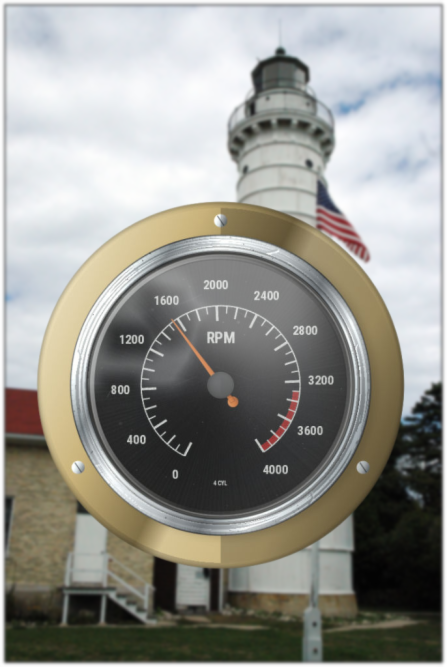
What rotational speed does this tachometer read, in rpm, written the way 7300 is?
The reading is 1550
